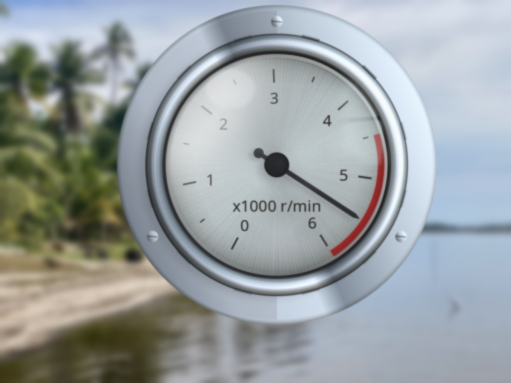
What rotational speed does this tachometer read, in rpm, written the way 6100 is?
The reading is 5500
